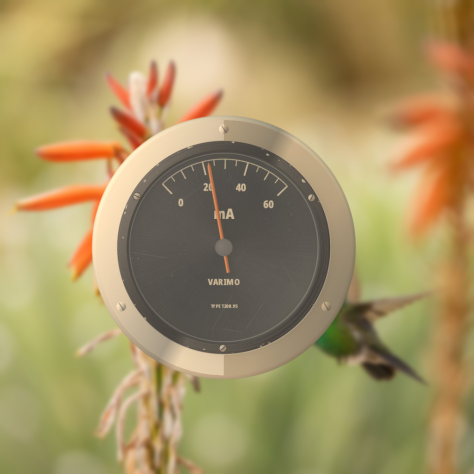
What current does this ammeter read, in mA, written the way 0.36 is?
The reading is 22.5
